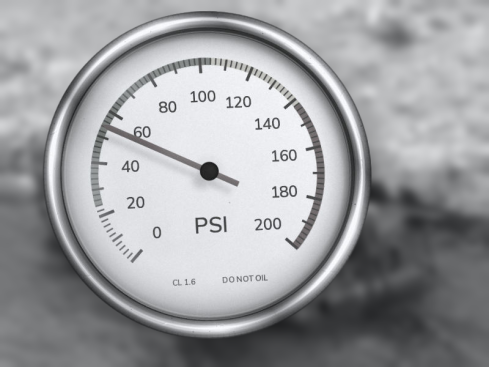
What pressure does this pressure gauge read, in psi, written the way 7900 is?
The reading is 54
